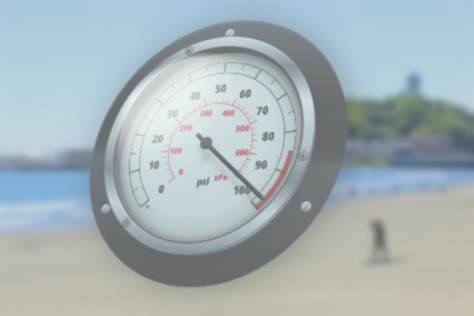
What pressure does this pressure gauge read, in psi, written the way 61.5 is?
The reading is 97.5
